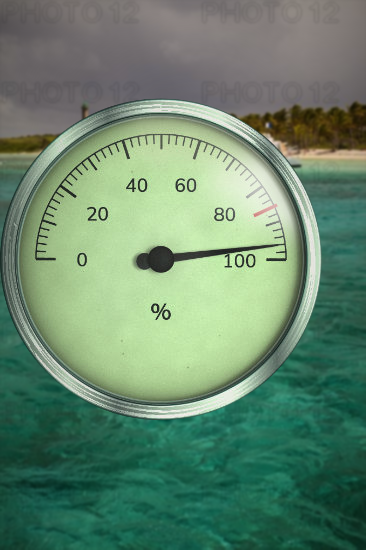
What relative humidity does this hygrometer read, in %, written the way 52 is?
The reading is 96
